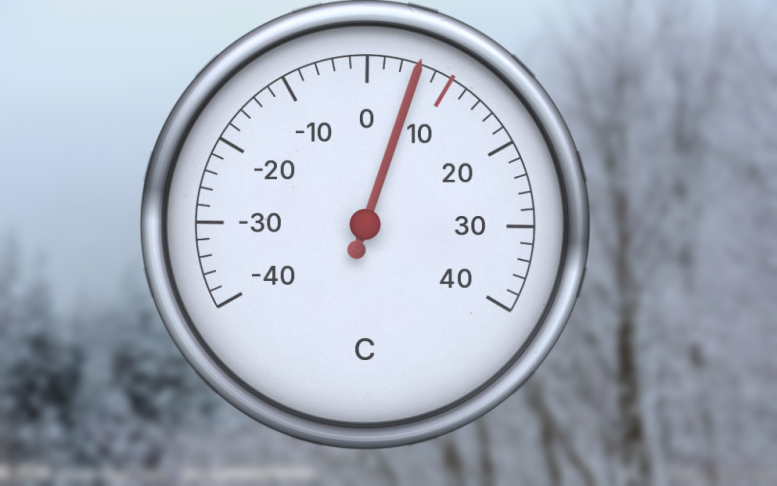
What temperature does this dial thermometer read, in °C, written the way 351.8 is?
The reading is 6
